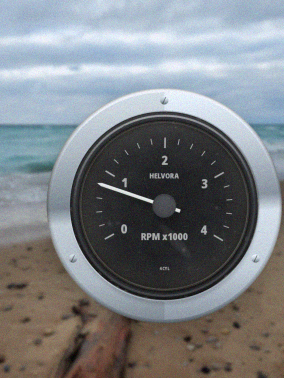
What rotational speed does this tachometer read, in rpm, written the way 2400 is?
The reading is 800
